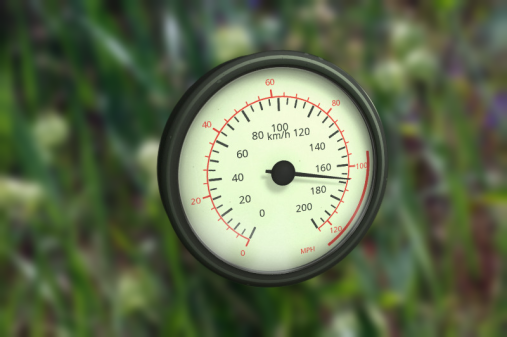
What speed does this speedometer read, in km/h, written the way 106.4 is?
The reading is 167.5
